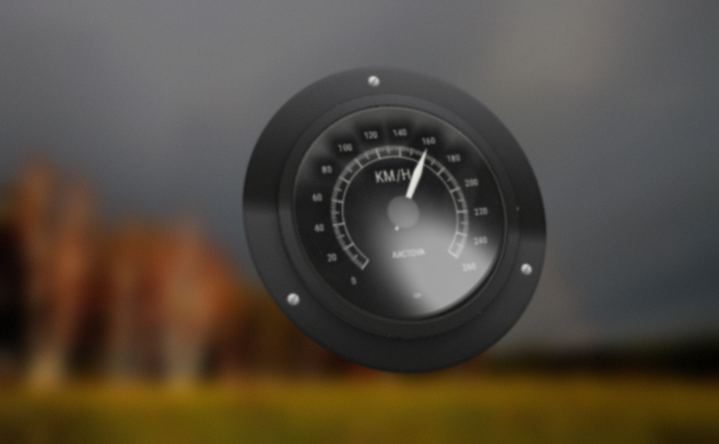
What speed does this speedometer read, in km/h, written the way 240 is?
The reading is 160
